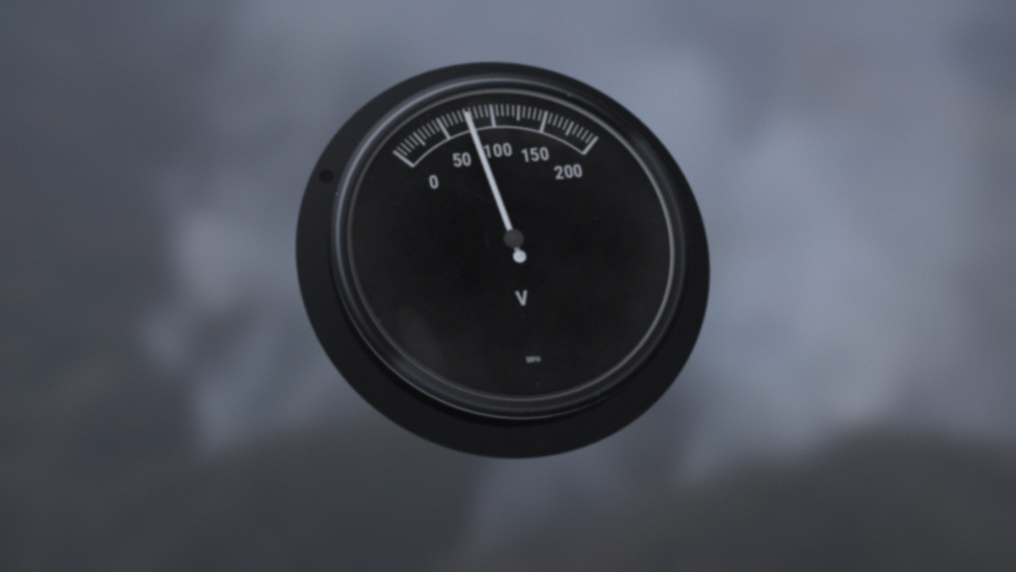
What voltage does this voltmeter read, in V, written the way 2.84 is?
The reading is 75
